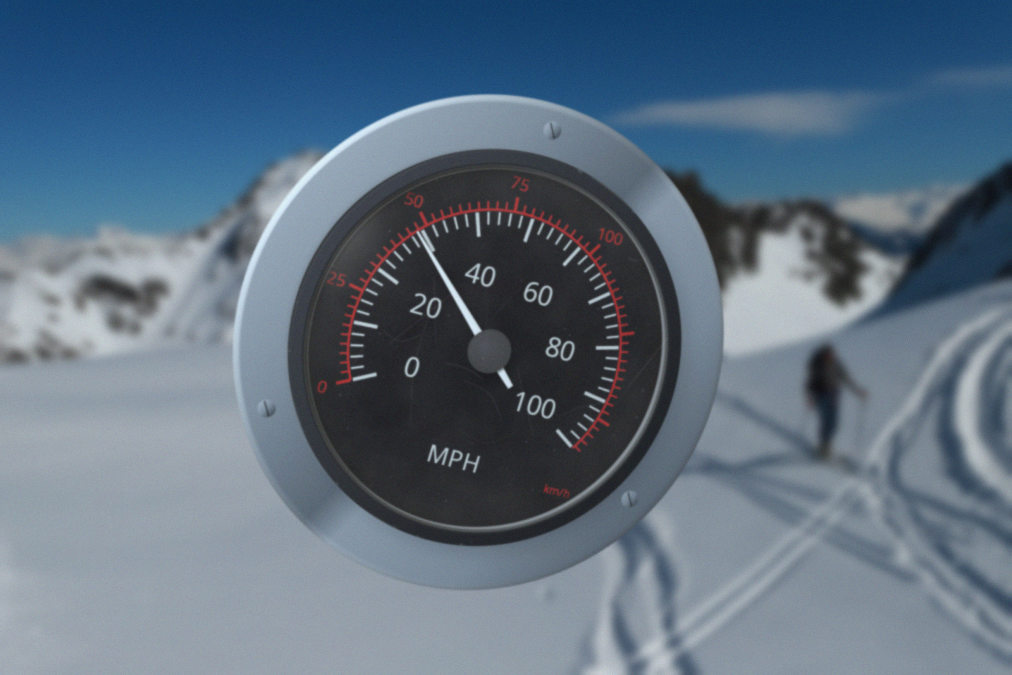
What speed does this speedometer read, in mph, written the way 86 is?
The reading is 29
